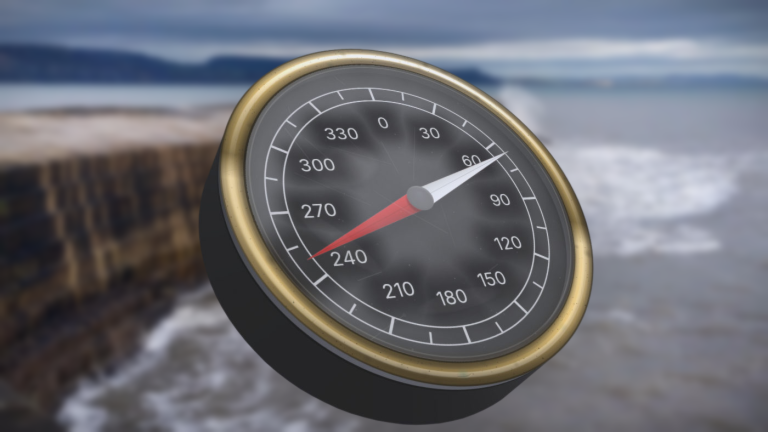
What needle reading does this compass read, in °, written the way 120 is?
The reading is 247.5
